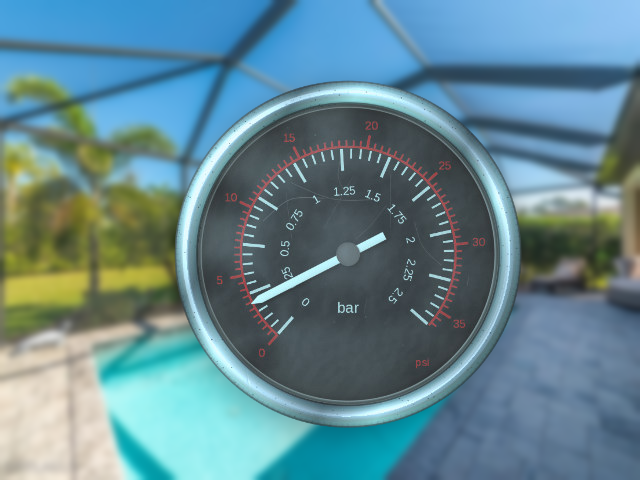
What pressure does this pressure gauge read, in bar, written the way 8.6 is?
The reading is 0.2
